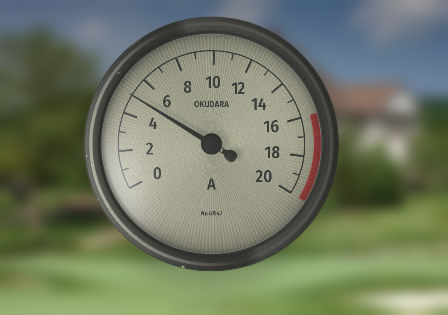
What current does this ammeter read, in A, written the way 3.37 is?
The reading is 5
